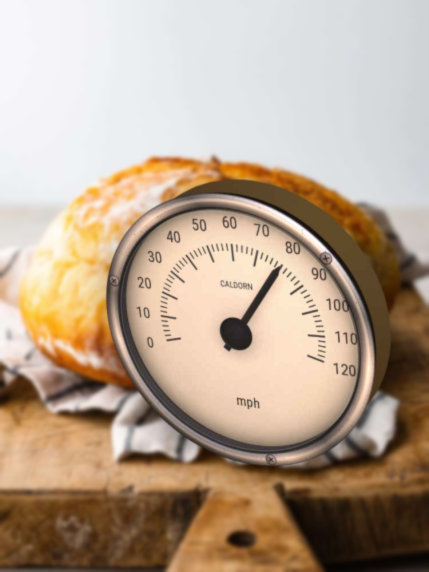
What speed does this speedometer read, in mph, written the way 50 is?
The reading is 80
